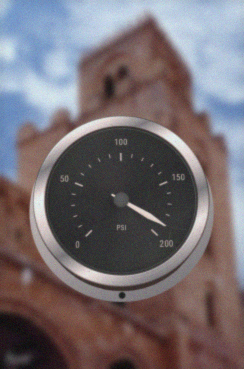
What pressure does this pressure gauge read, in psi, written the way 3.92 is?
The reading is 190
